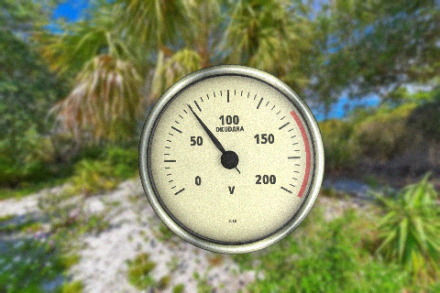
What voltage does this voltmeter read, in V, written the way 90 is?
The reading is 70
